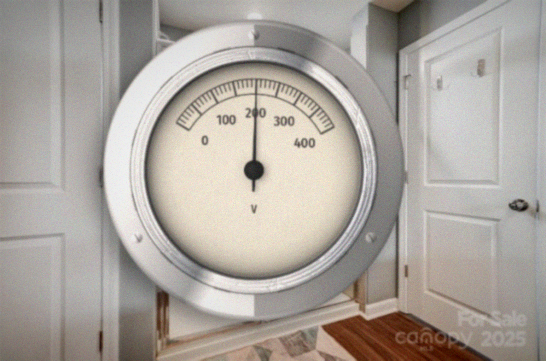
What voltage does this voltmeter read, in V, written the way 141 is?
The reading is 200
